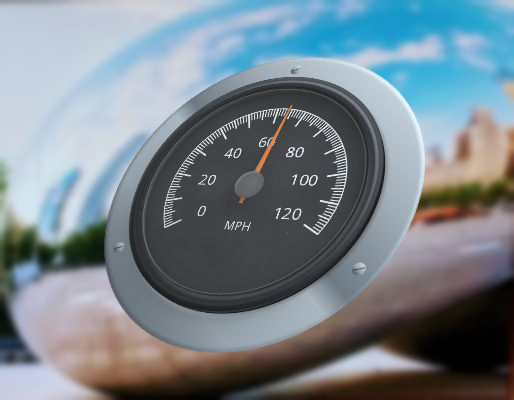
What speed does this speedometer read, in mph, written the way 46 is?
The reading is 65
